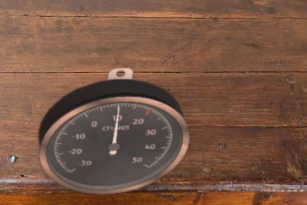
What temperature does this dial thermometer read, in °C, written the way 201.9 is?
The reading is 10
